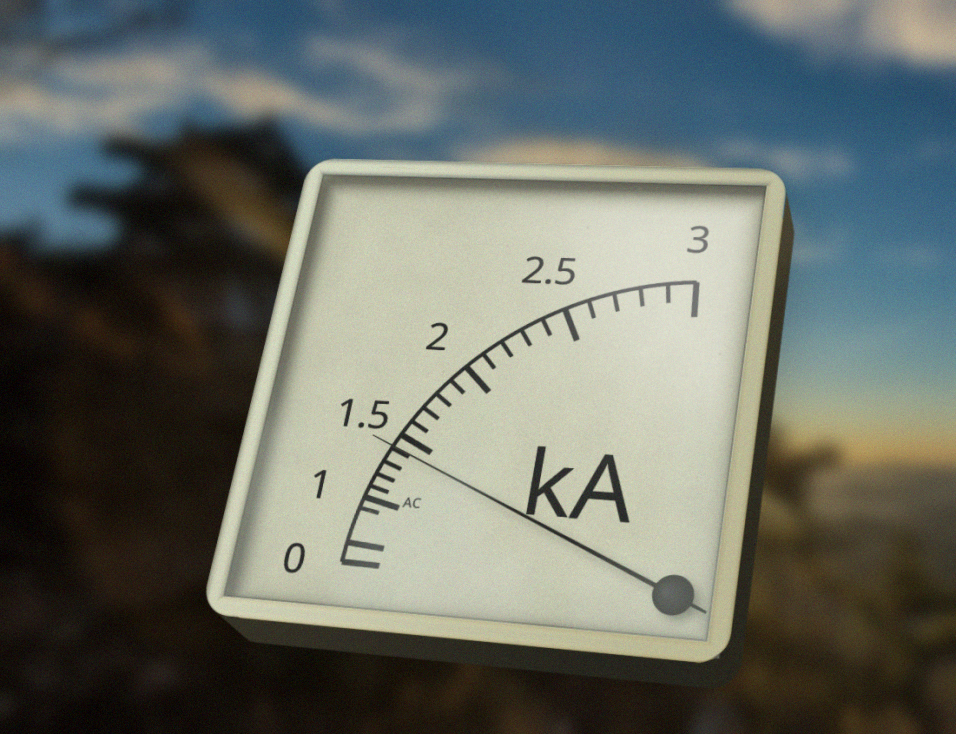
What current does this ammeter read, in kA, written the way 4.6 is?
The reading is 1.4
